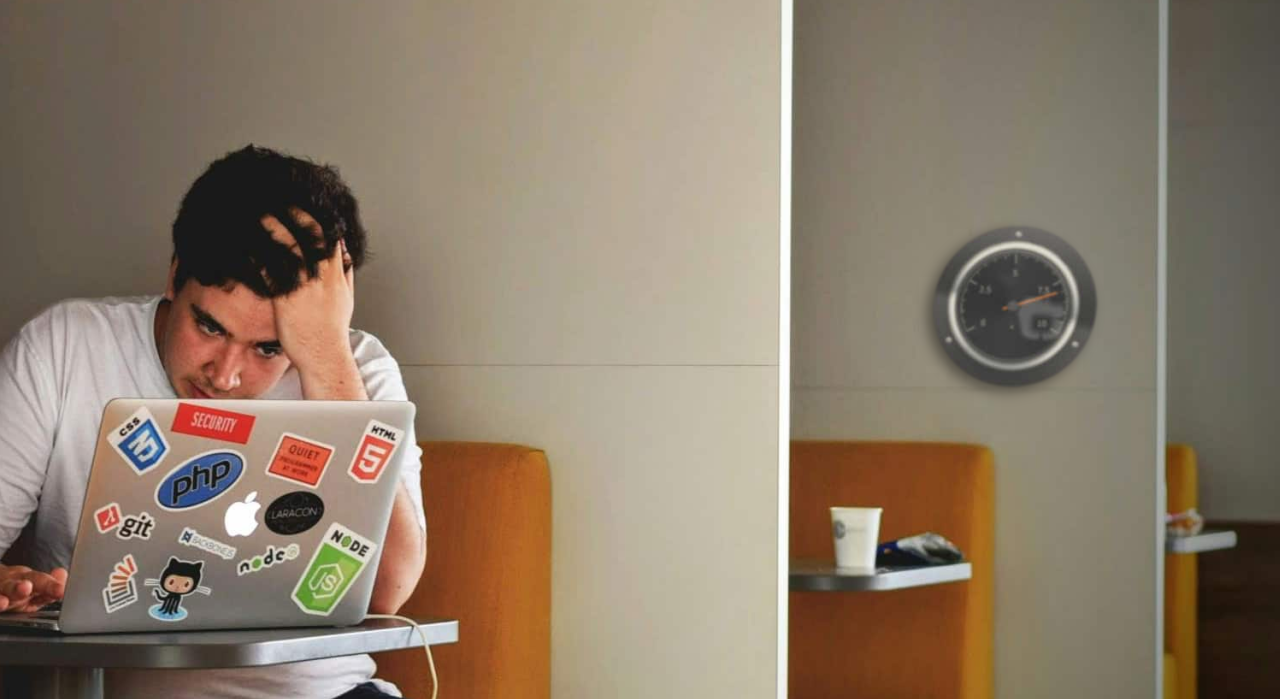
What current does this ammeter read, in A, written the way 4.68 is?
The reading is 8
